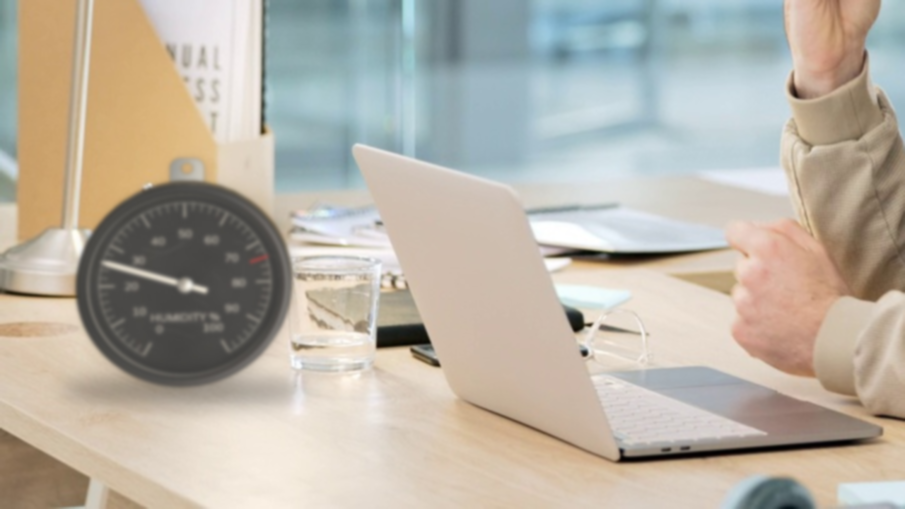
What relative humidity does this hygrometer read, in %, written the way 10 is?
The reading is 26
